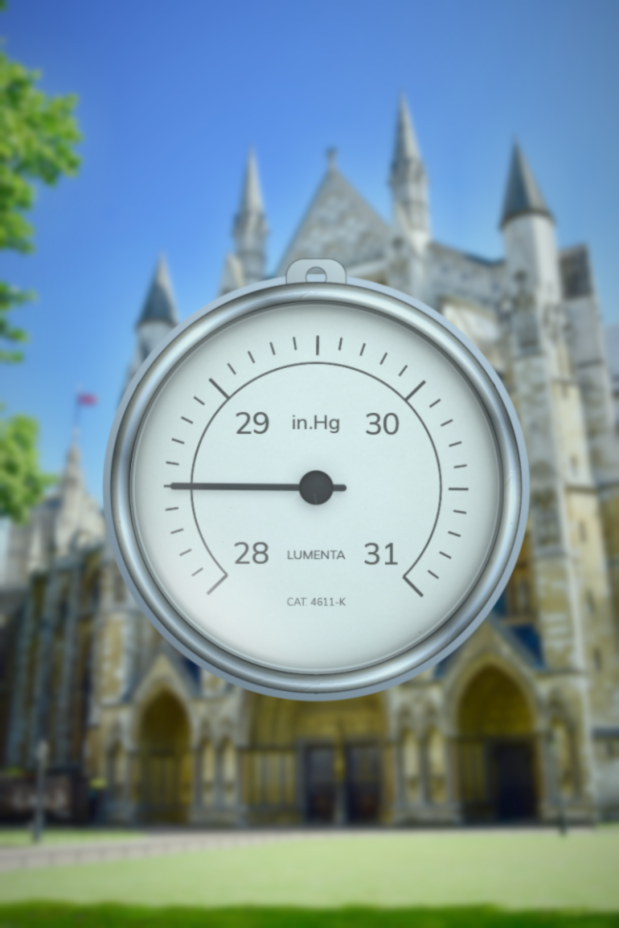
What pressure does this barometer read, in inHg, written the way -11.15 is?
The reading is 28.5
